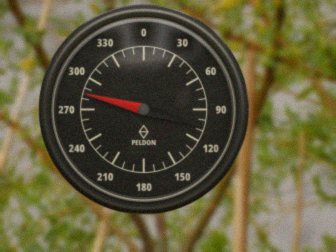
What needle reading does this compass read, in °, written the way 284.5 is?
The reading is 285
